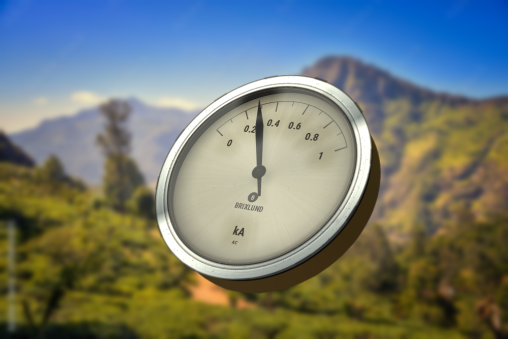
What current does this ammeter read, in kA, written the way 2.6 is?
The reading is 0.3
